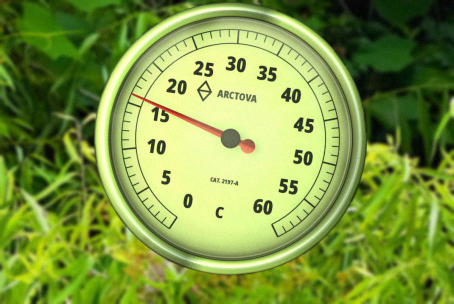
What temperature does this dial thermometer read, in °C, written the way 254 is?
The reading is 16
